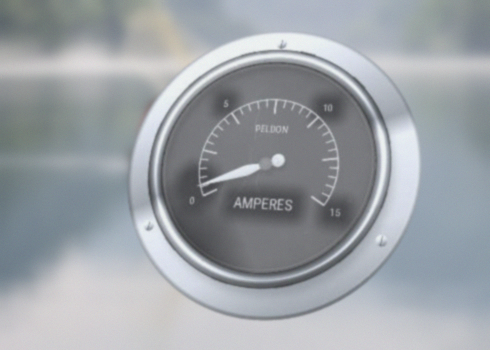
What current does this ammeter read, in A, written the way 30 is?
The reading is 0.5
